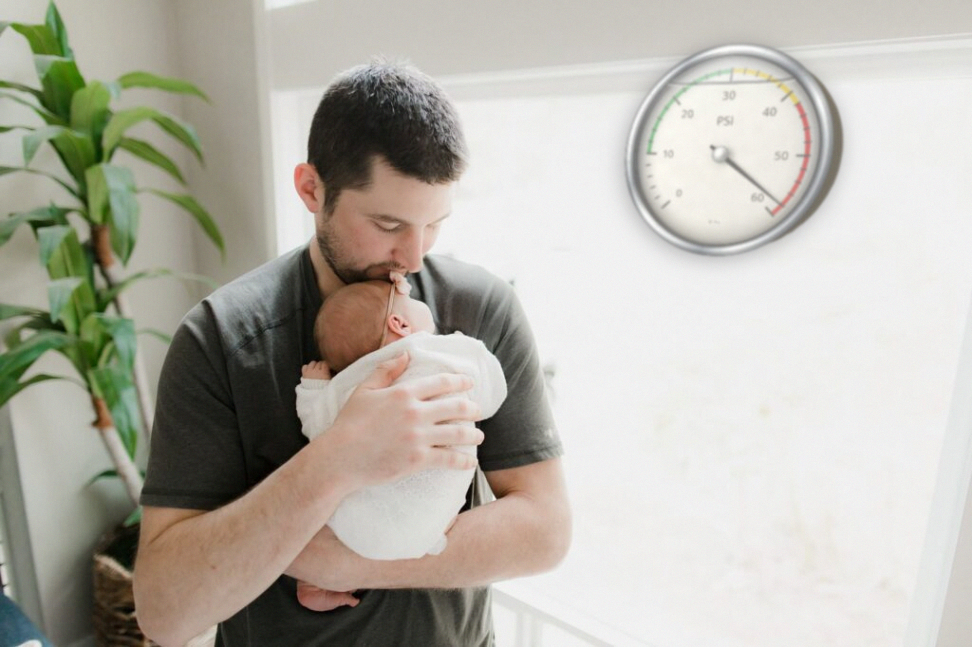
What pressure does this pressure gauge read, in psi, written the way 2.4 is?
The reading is 58
